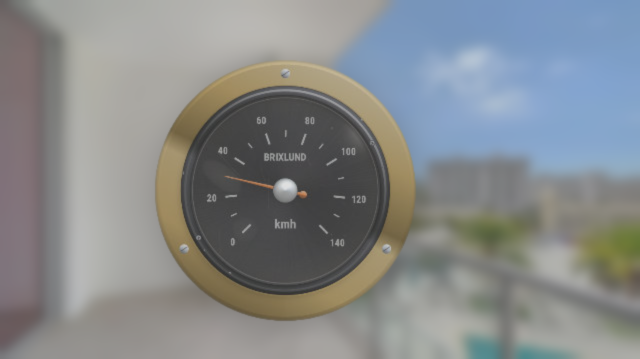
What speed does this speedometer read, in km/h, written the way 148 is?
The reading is 30
